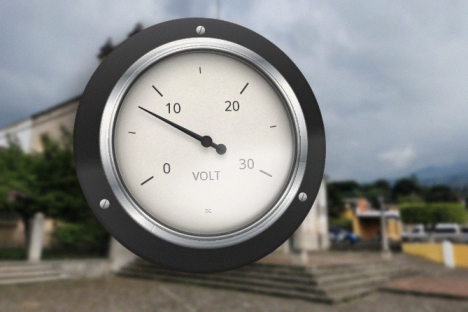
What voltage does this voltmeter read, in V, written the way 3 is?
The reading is 7.5
